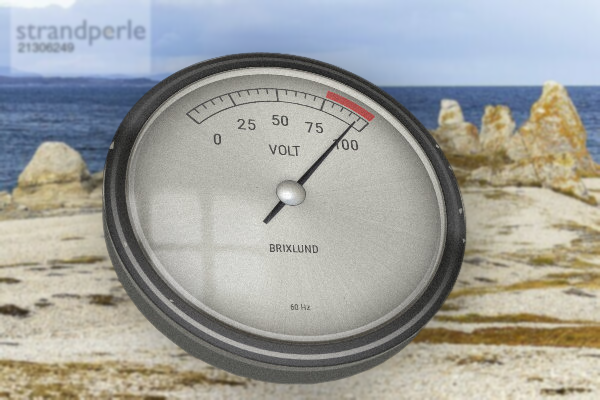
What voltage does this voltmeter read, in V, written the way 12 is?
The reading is 95
